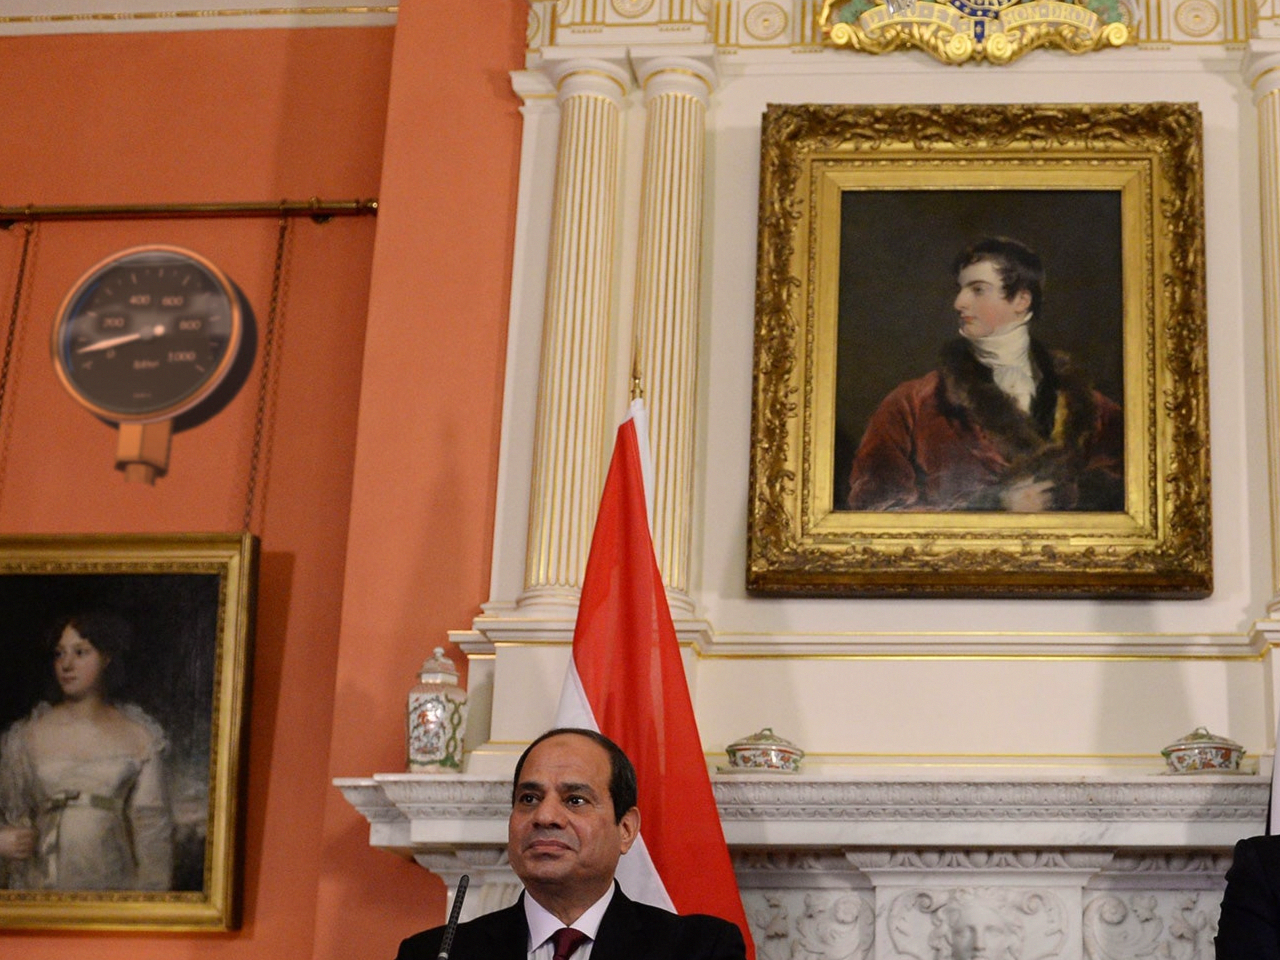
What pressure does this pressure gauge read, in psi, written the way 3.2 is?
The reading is 50
